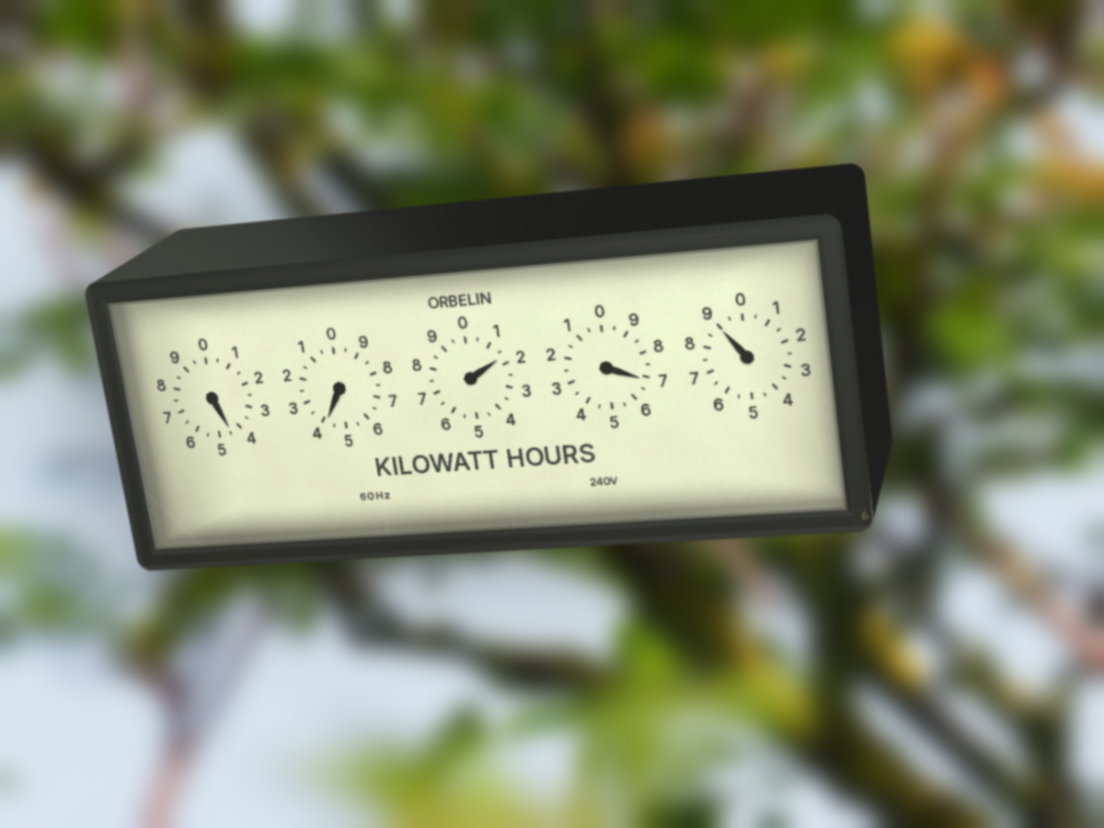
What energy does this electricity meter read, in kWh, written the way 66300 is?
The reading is 44169
